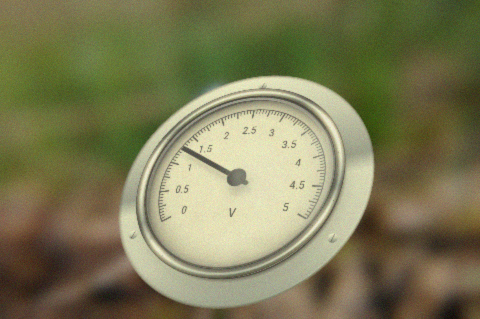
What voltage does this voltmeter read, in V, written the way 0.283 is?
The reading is 1.25
